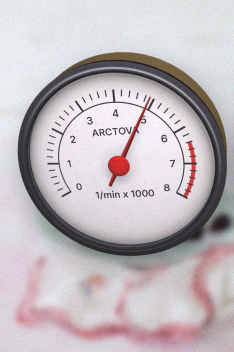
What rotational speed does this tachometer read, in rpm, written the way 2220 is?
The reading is 4900
